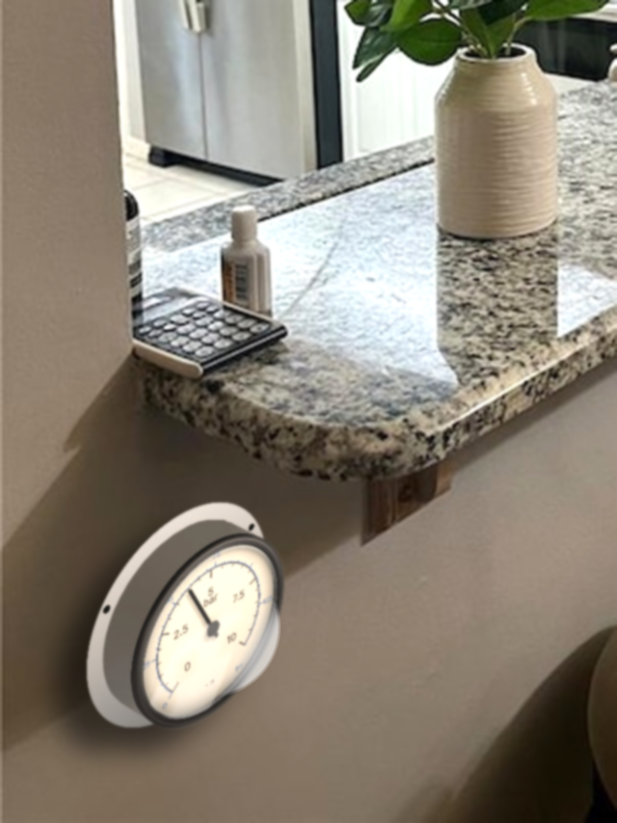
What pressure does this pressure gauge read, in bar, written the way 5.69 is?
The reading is 4
